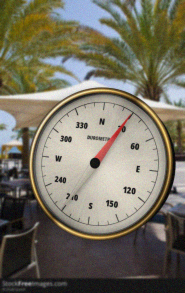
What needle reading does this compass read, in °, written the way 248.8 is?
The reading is 30
